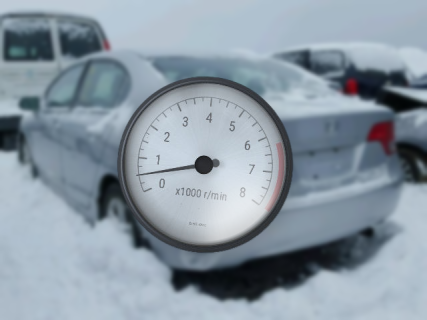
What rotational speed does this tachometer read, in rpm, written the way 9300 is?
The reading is 500
